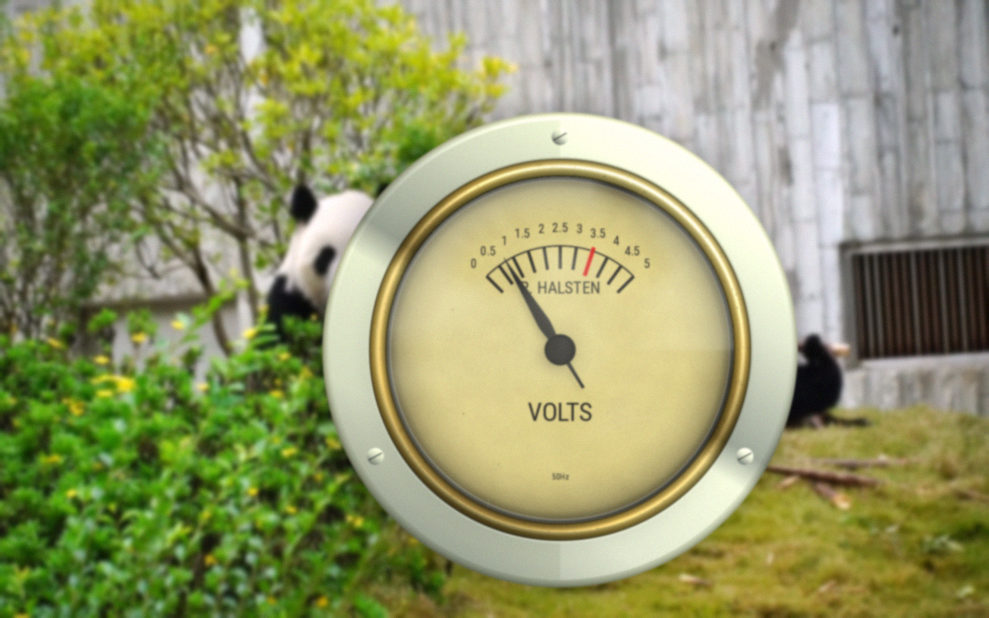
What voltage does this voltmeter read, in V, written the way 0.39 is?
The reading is 0.75
